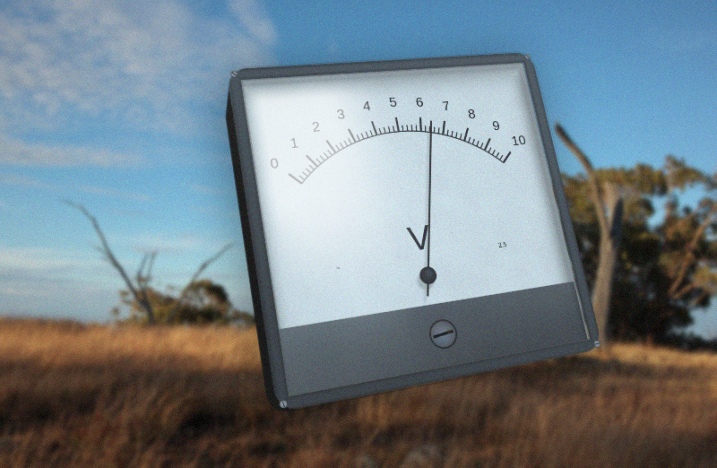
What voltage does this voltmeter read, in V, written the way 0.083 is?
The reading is 6.4
